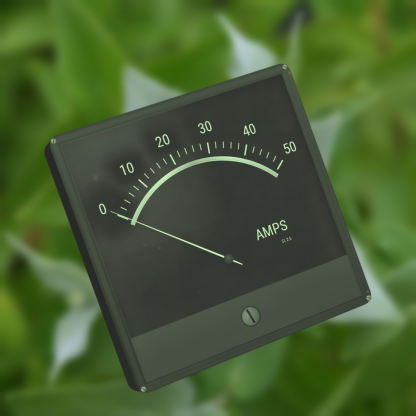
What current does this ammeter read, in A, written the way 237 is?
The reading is 0
